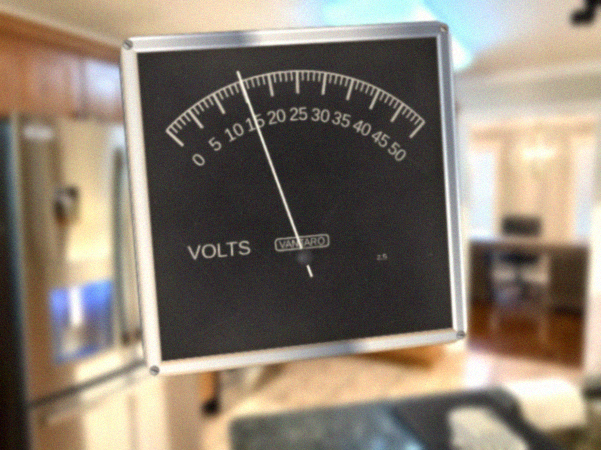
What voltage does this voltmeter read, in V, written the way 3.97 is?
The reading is 15
